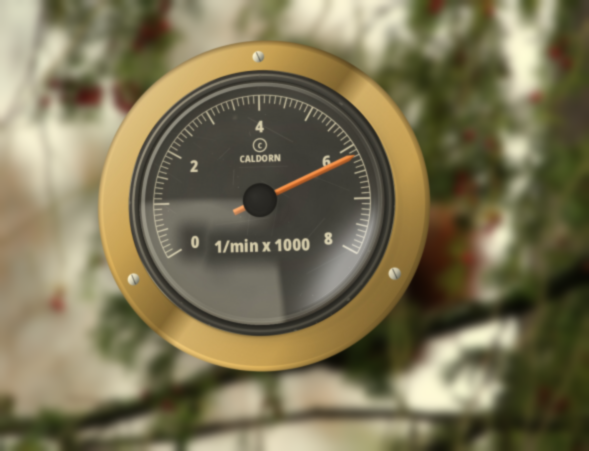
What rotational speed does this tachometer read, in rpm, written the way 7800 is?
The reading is 6200
